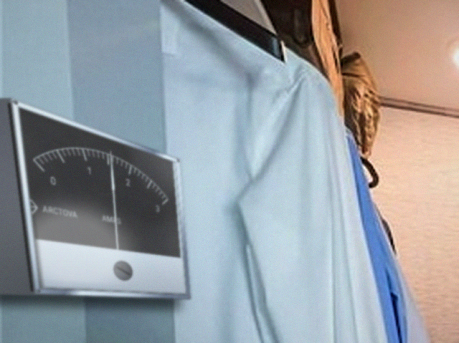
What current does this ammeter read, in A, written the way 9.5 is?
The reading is 1.5
